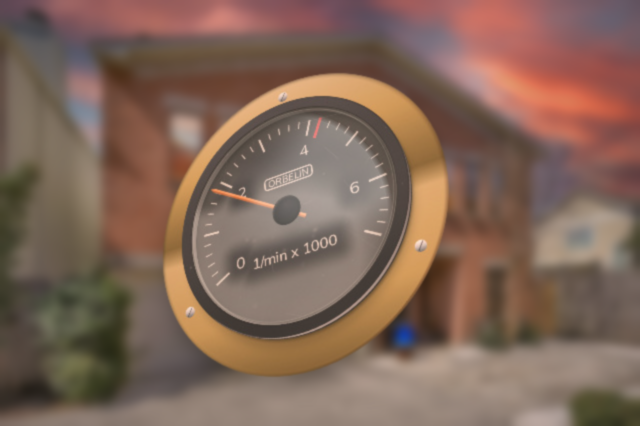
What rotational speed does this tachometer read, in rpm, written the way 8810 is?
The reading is 1800
